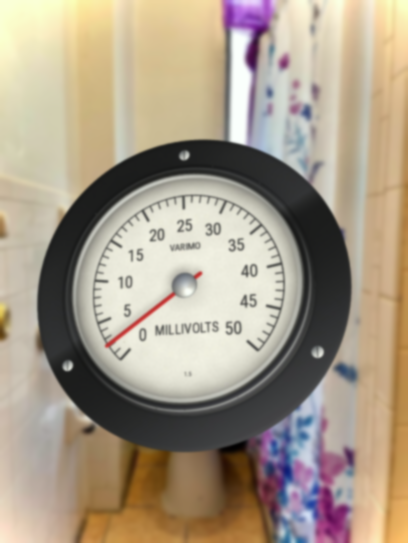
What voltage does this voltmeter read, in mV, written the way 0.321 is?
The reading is 2
